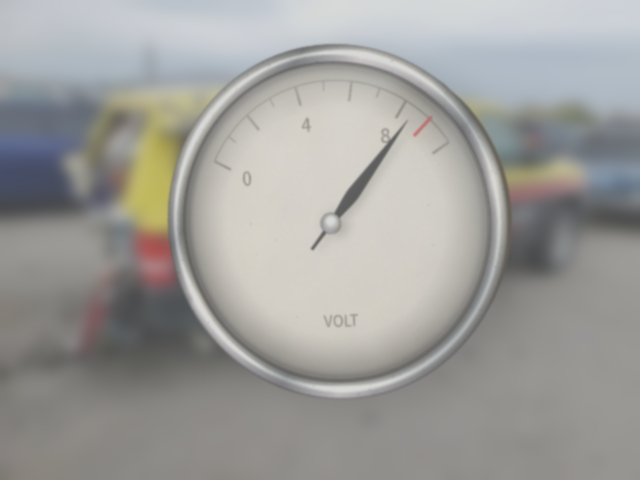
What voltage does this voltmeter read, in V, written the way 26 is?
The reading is 8.5
